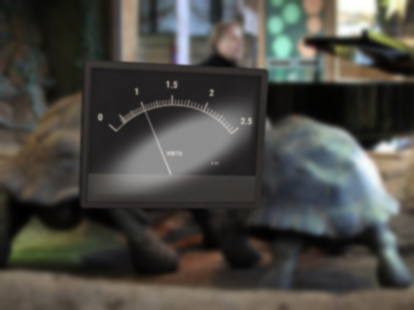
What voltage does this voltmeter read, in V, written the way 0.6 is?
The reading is 1
